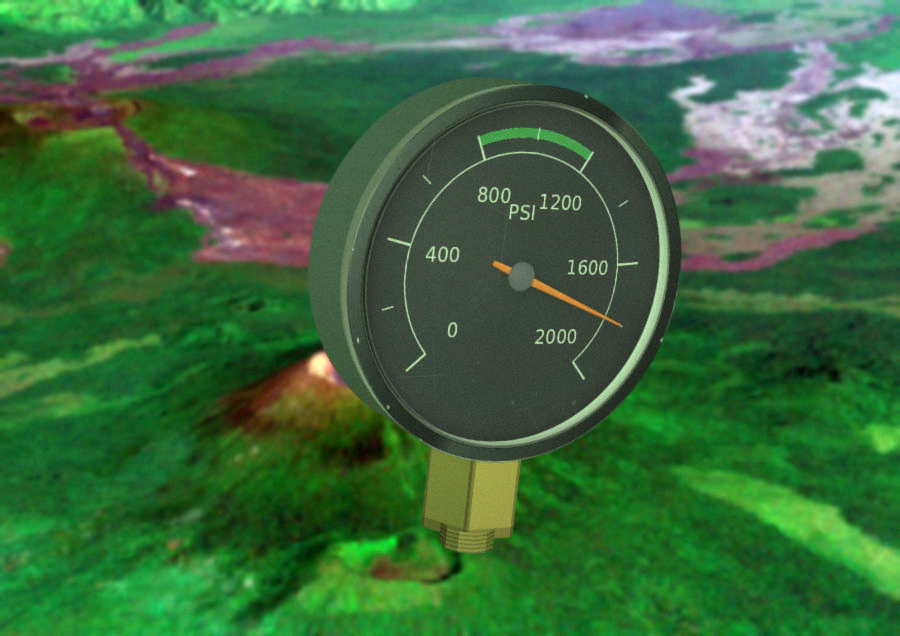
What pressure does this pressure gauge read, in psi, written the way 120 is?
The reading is 1800
